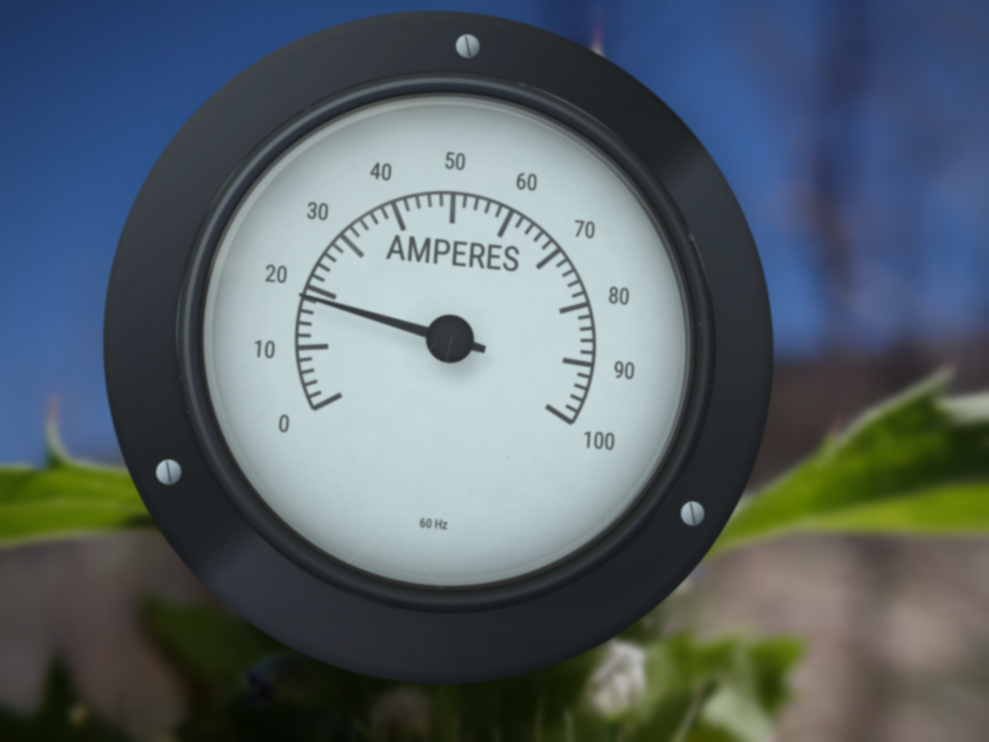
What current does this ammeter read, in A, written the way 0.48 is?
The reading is 18
